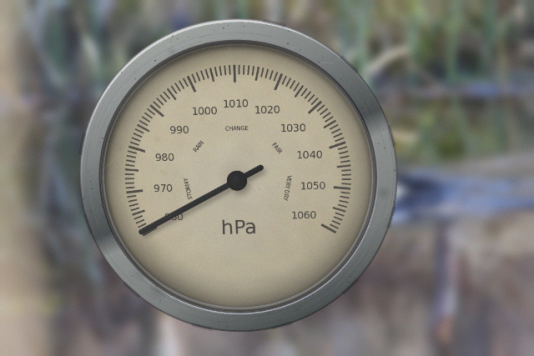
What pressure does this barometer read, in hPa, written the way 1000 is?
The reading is 961
